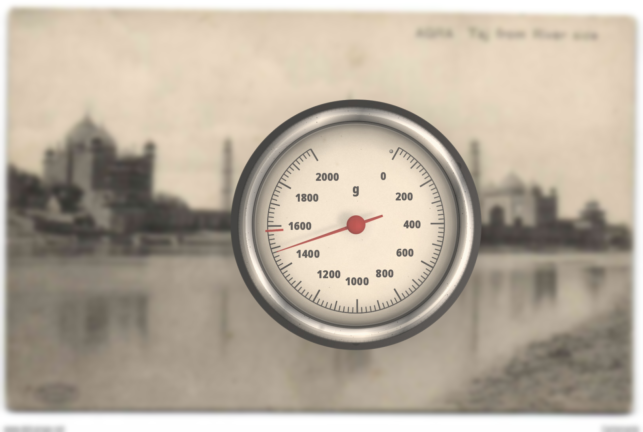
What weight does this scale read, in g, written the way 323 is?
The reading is 1480
